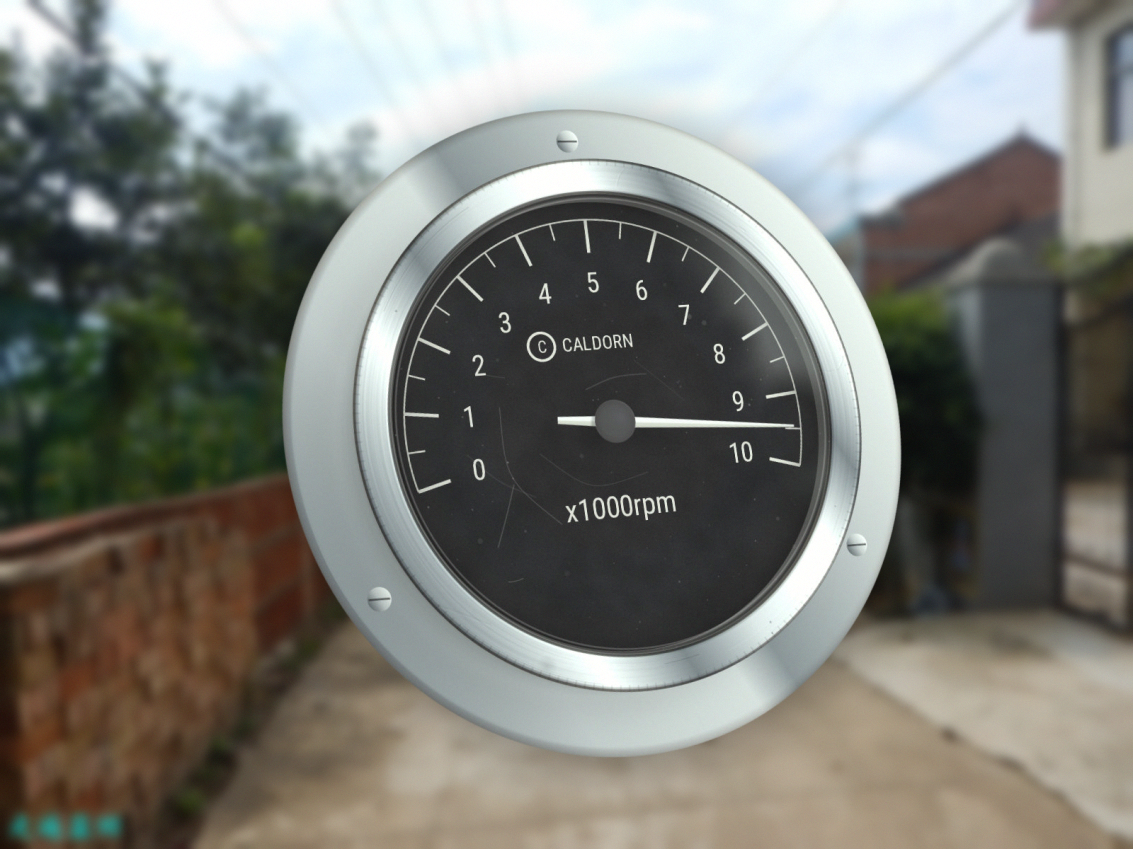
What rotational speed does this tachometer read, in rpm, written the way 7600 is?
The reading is 9500
